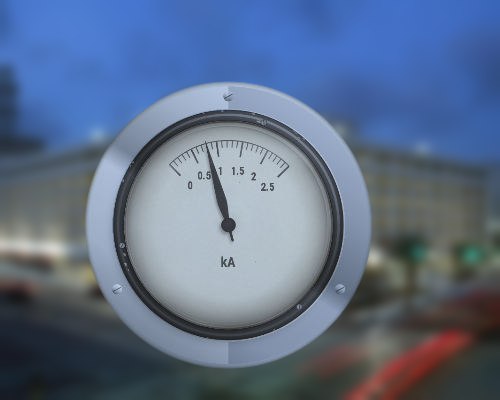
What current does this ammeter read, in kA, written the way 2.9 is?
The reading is 0.8
